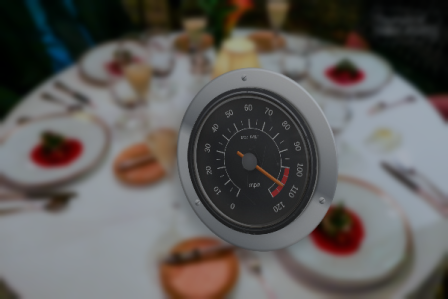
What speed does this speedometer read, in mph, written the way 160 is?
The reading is 110
